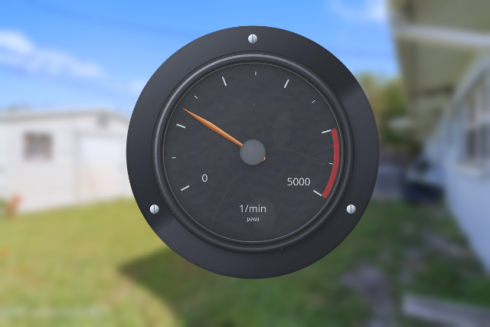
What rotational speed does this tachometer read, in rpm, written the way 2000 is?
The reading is 1250
